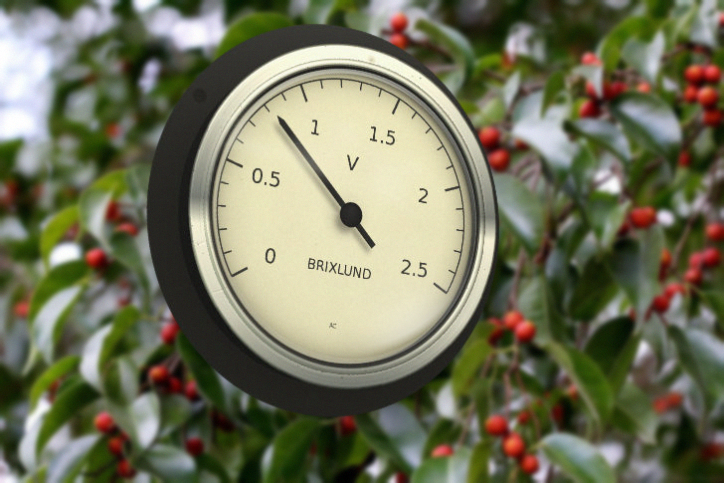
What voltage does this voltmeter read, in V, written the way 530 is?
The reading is 0.8
